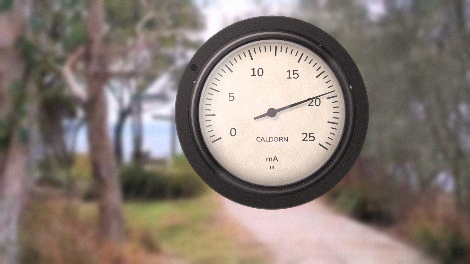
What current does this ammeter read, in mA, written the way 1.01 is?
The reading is 19.5
